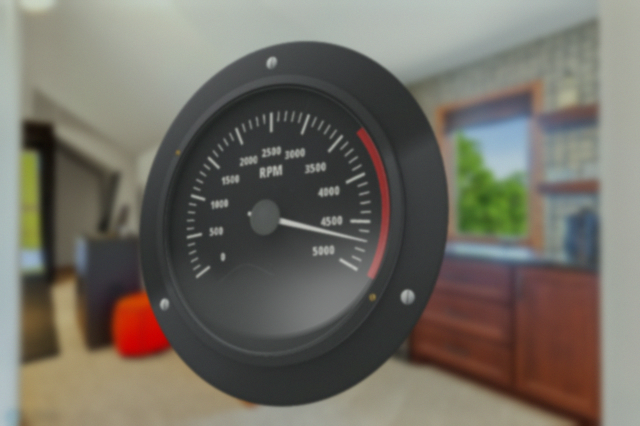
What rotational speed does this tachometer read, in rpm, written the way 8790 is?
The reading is 4700
